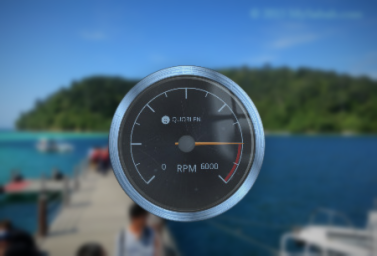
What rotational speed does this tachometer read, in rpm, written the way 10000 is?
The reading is 5000
